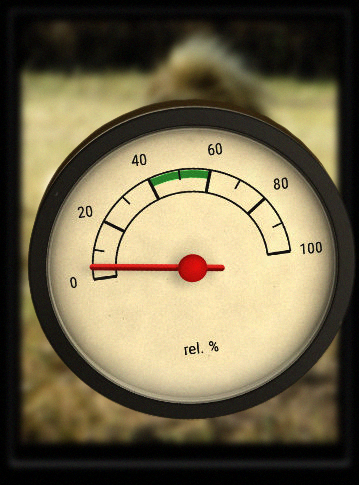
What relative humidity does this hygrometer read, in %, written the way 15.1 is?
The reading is 5
